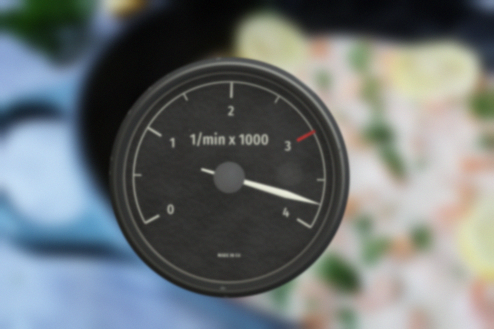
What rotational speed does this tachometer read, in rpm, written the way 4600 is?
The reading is 3750
